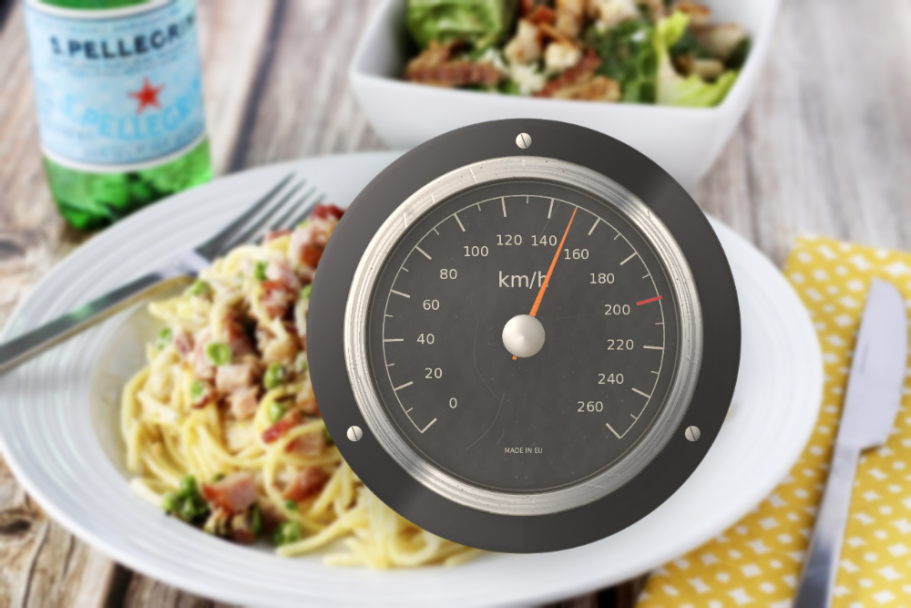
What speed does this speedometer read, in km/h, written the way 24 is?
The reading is 150
